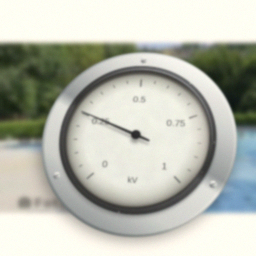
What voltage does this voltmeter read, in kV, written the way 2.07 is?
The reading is 0.25
